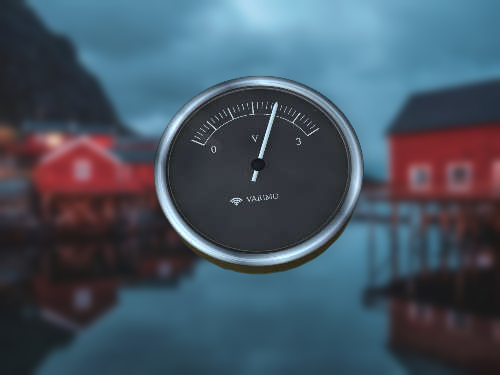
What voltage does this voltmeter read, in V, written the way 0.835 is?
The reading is 2
